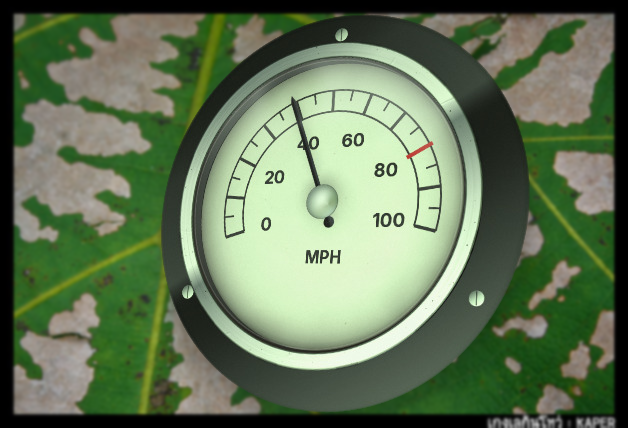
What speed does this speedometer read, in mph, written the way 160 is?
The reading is 40
